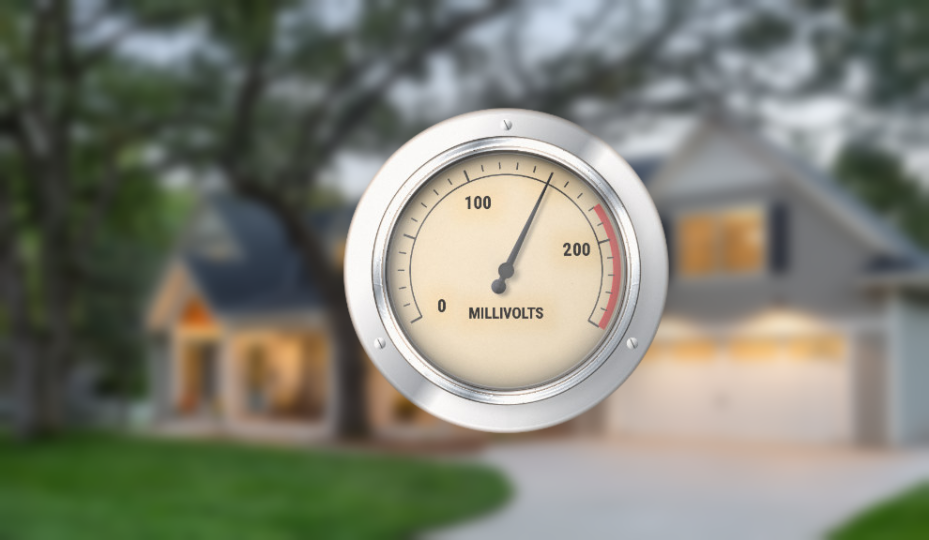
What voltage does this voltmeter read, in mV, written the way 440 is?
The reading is 150
